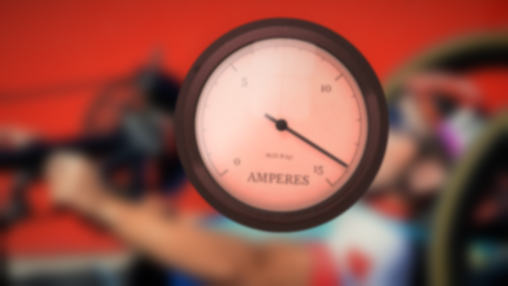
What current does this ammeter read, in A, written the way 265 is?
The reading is 14
